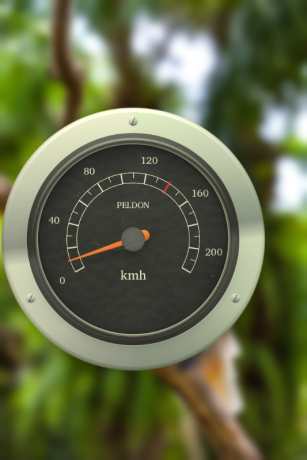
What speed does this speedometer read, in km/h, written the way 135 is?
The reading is 10
